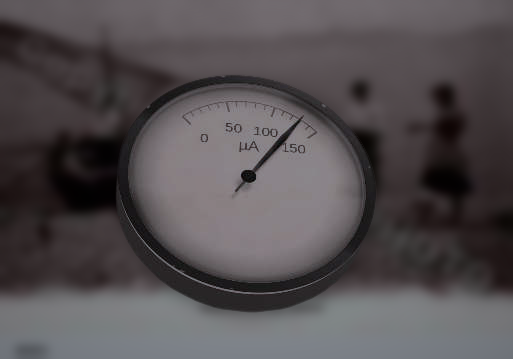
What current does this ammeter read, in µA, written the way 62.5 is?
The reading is 130
